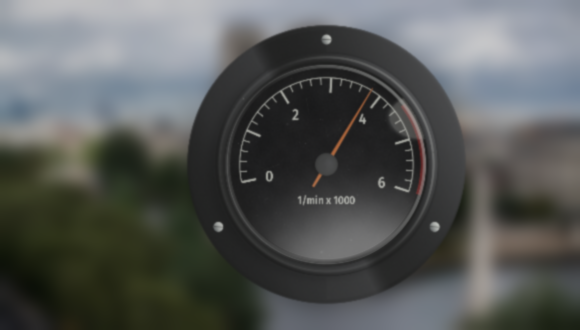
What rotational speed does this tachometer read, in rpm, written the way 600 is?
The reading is 3800
